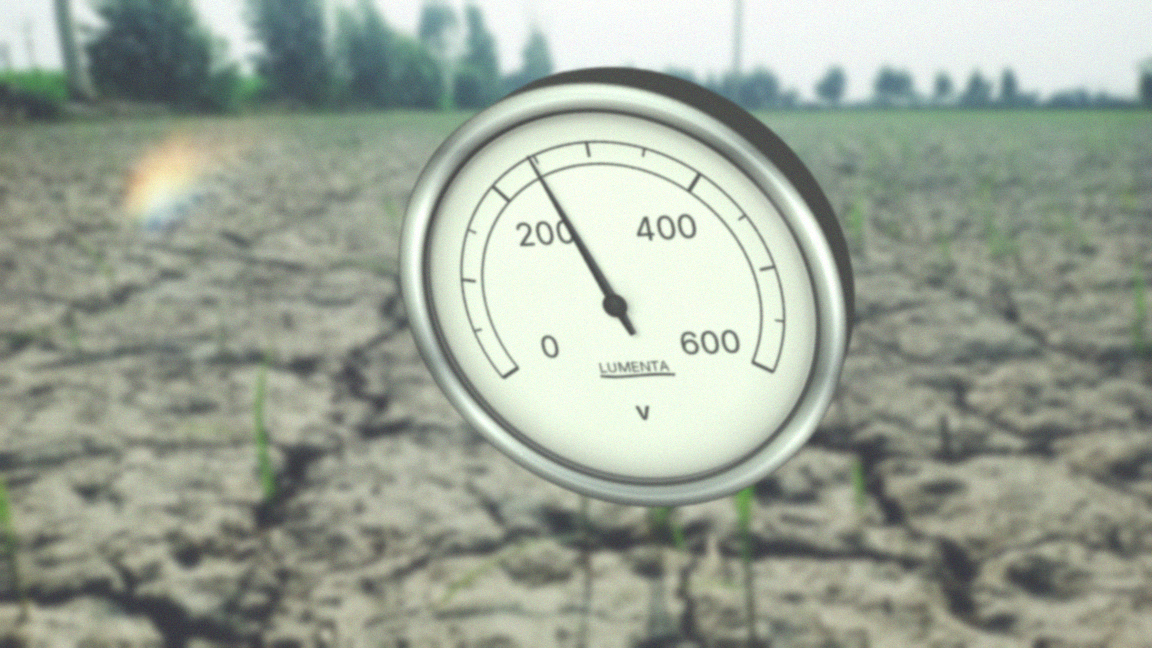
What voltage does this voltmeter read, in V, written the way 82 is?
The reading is 250
